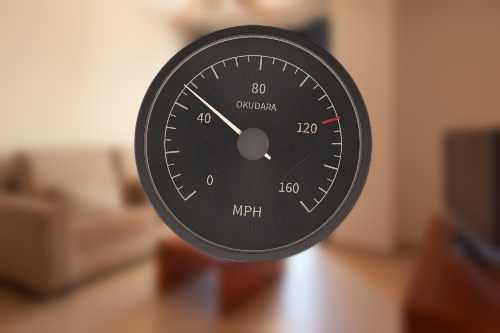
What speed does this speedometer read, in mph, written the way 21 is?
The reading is 47.5
